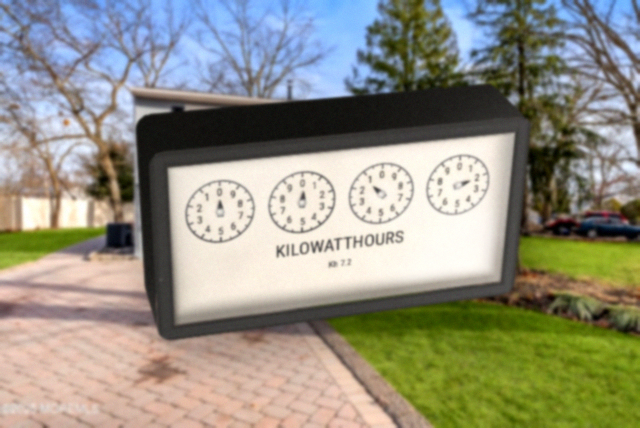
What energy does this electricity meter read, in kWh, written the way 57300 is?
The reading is 12
